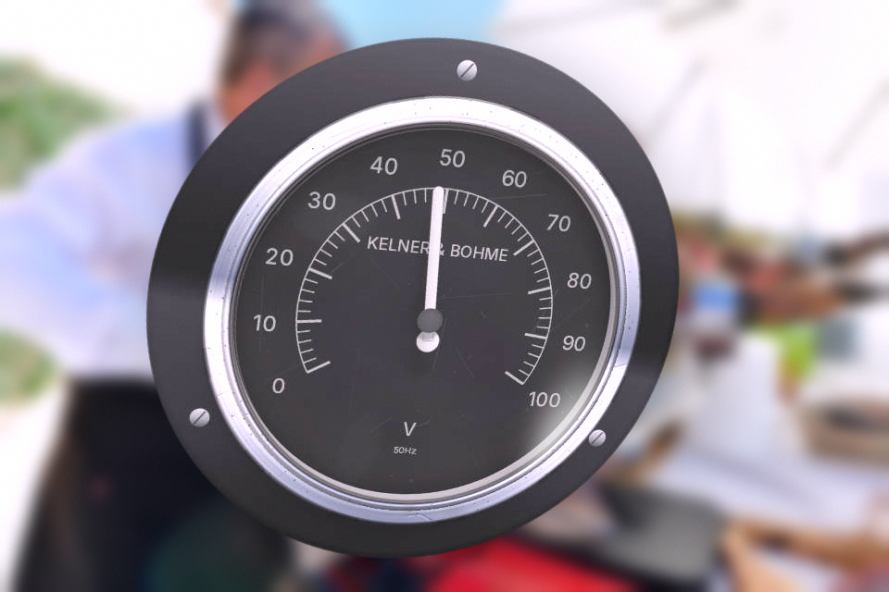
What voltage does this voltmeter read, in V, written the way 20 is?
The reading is 48
